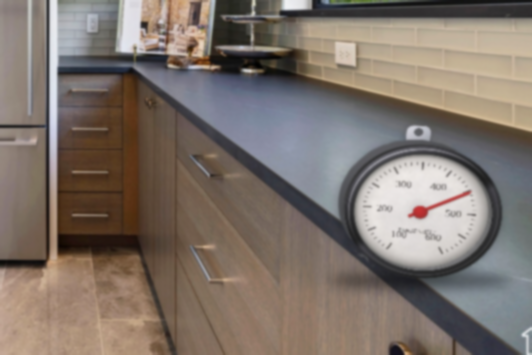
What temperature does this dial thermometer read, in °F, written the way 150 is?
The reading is 450
